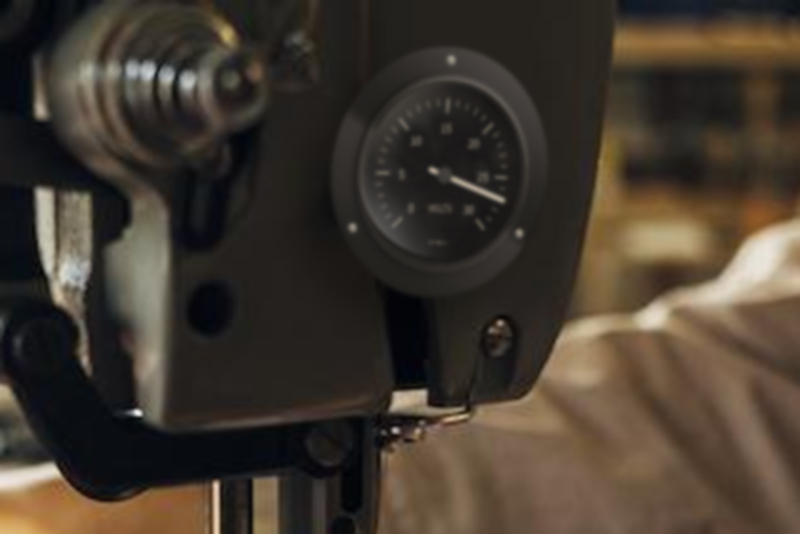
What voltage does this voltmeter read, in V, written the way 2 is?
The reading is 27
